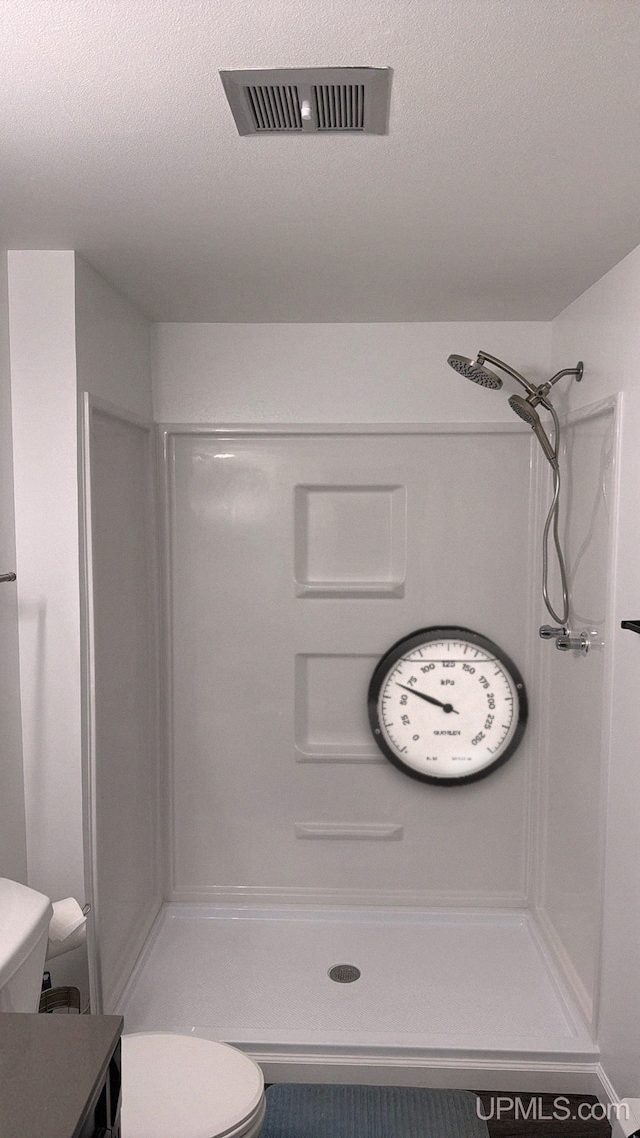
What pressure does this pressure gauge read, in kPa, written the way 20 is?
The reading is 65
